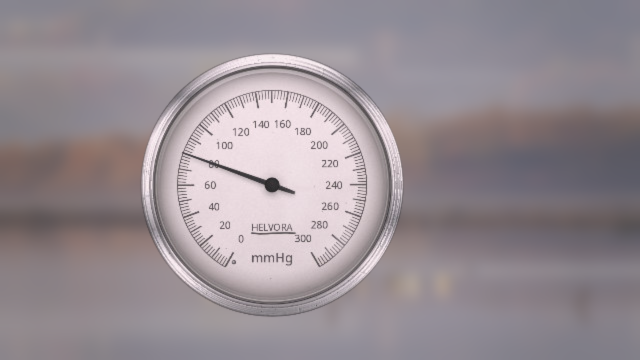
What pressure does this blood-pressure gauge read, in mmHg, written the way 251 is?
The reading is 80
